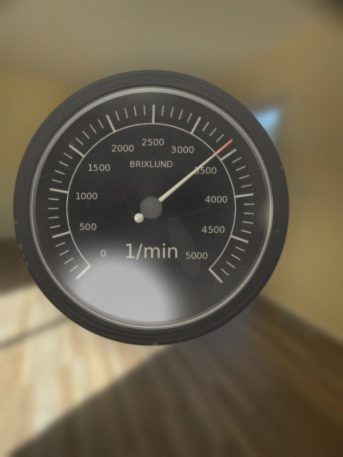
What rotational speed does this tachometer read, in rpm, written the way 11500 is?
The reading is 3400
